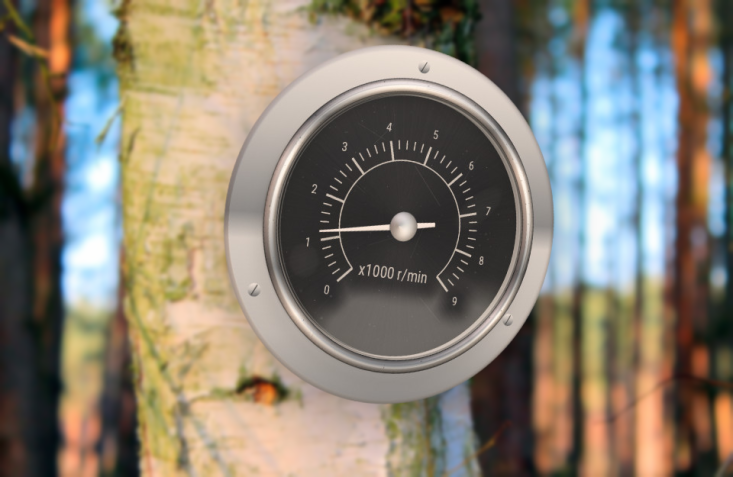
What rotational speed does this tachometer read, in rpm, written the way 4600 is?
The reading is 1200
